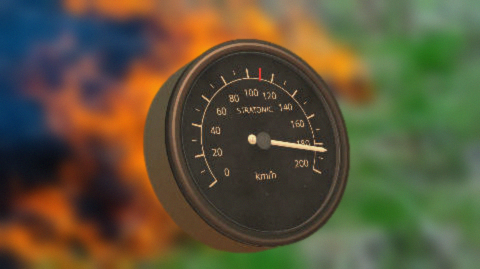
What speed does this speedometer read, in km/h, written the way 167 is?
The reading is 185
